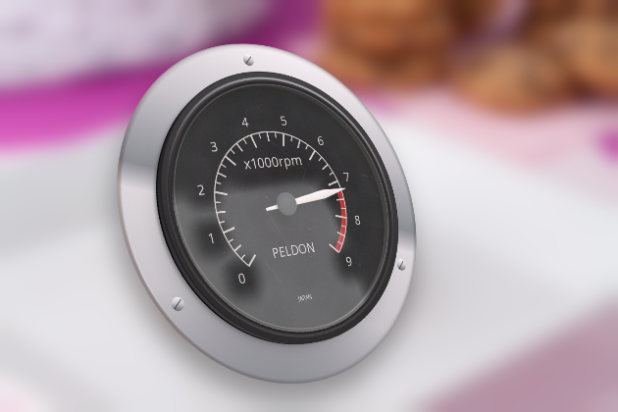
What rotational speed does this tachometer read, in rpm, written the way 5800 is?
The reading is 7250
